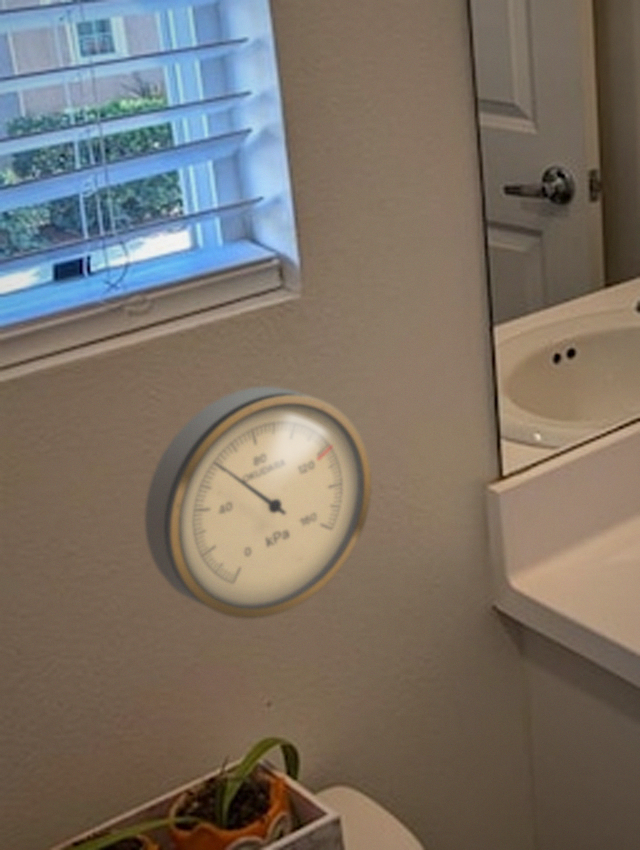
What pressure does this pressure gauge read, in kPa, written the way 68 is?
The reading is 60
